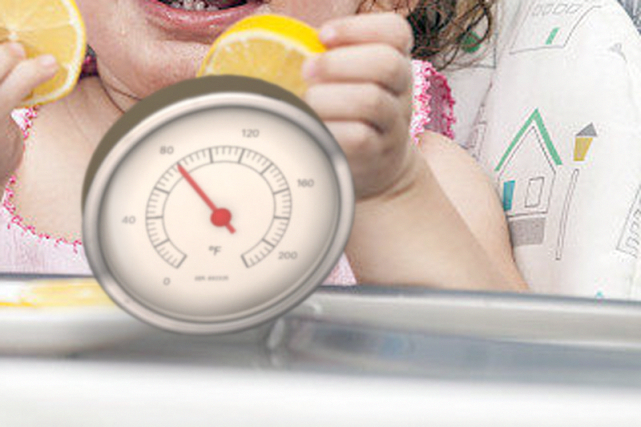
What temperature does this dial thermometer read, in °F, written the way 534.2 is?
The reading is 80
